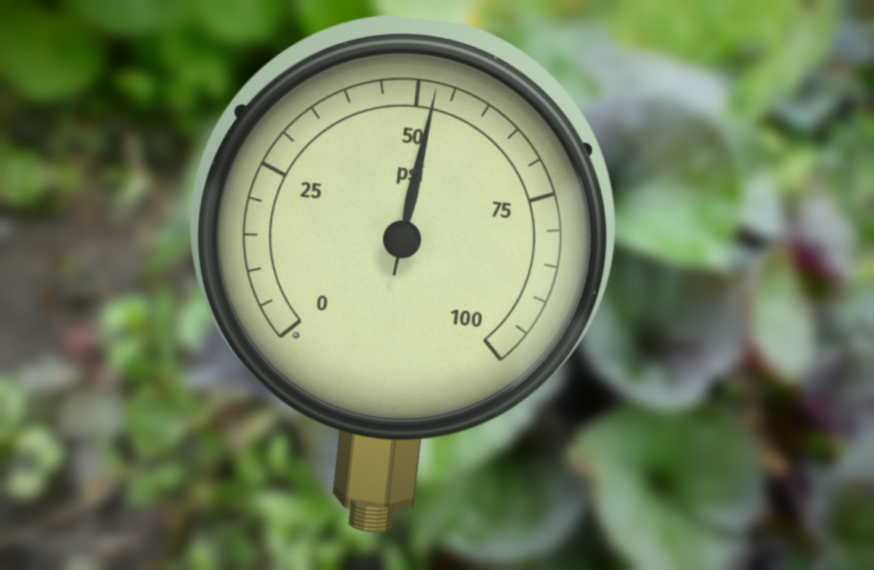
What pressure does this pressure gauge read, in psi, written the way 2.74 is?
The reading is 52.5
